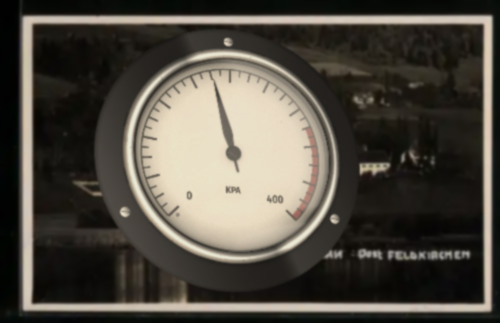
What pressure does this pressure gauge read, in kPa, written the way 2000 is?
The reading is 180
